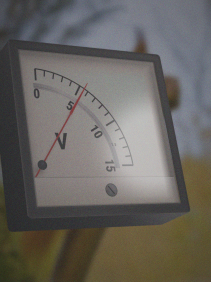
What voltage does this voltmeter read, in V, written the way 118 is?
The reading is 5.5
